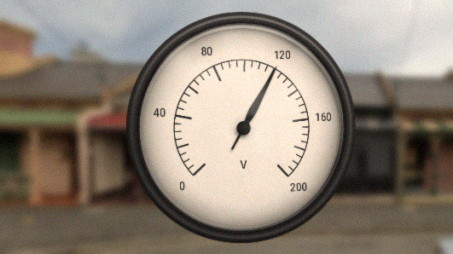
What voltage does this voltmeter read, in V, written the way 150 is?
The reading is 120
